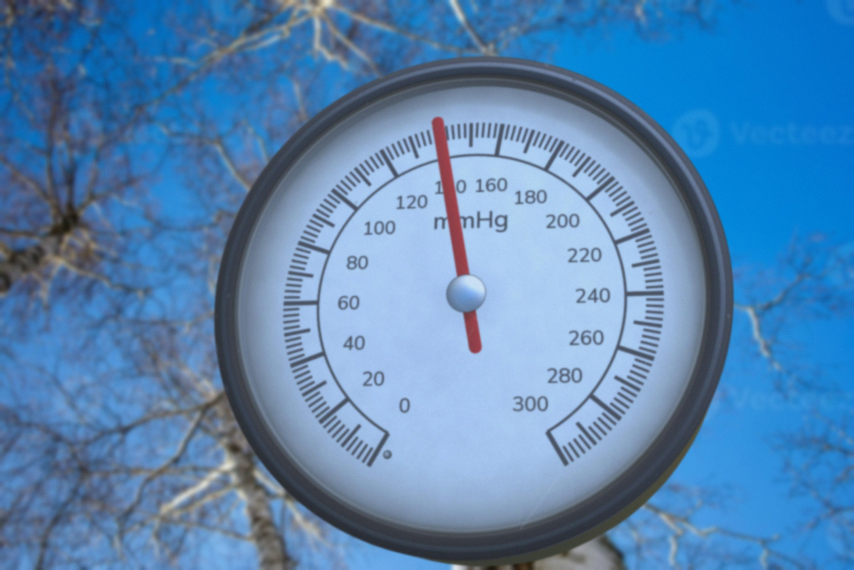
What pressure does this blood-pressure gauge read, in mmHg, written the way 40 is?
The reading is 140
